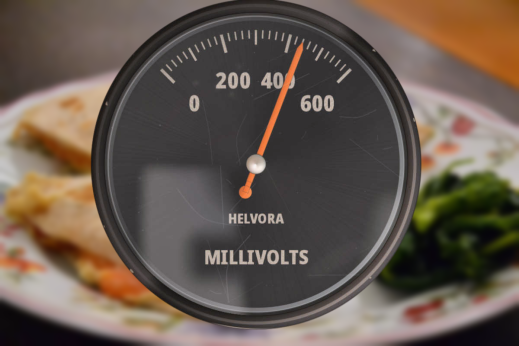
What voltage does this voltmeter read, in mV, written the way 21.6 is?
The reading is 440
